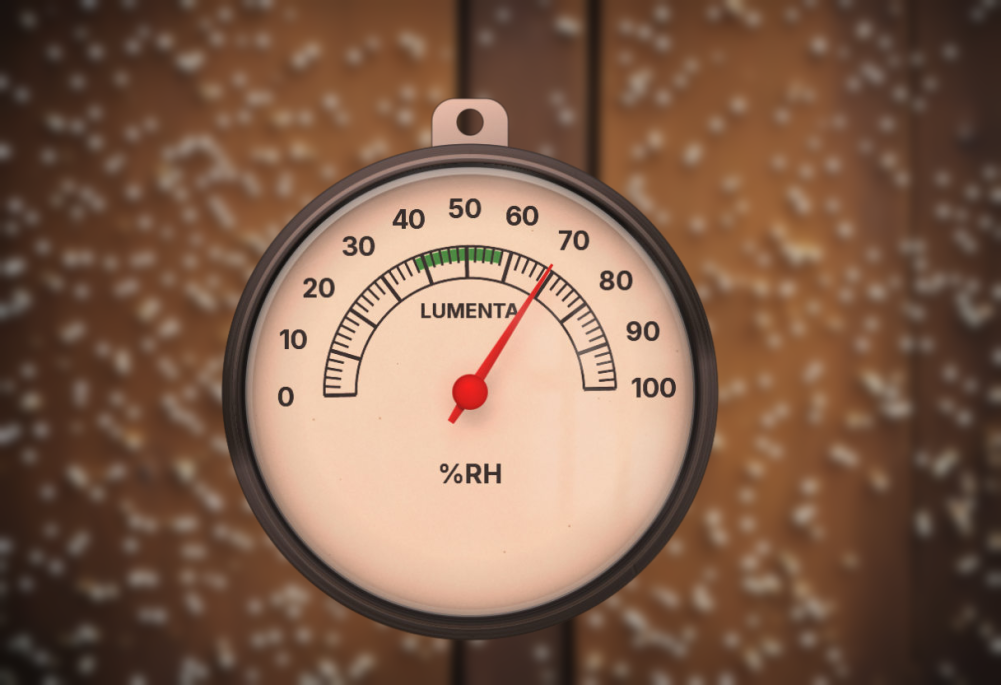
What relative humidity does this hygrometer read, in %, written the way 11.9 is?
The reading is 69
